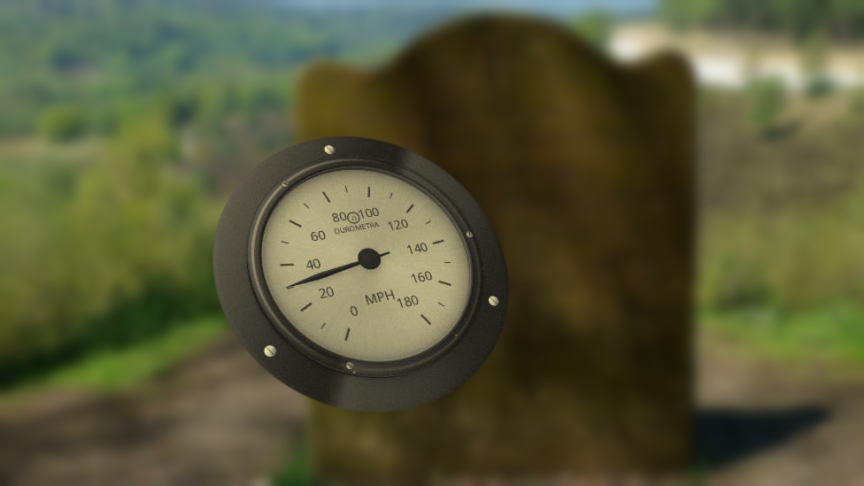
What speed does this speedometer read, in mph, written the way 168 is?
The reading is 30
